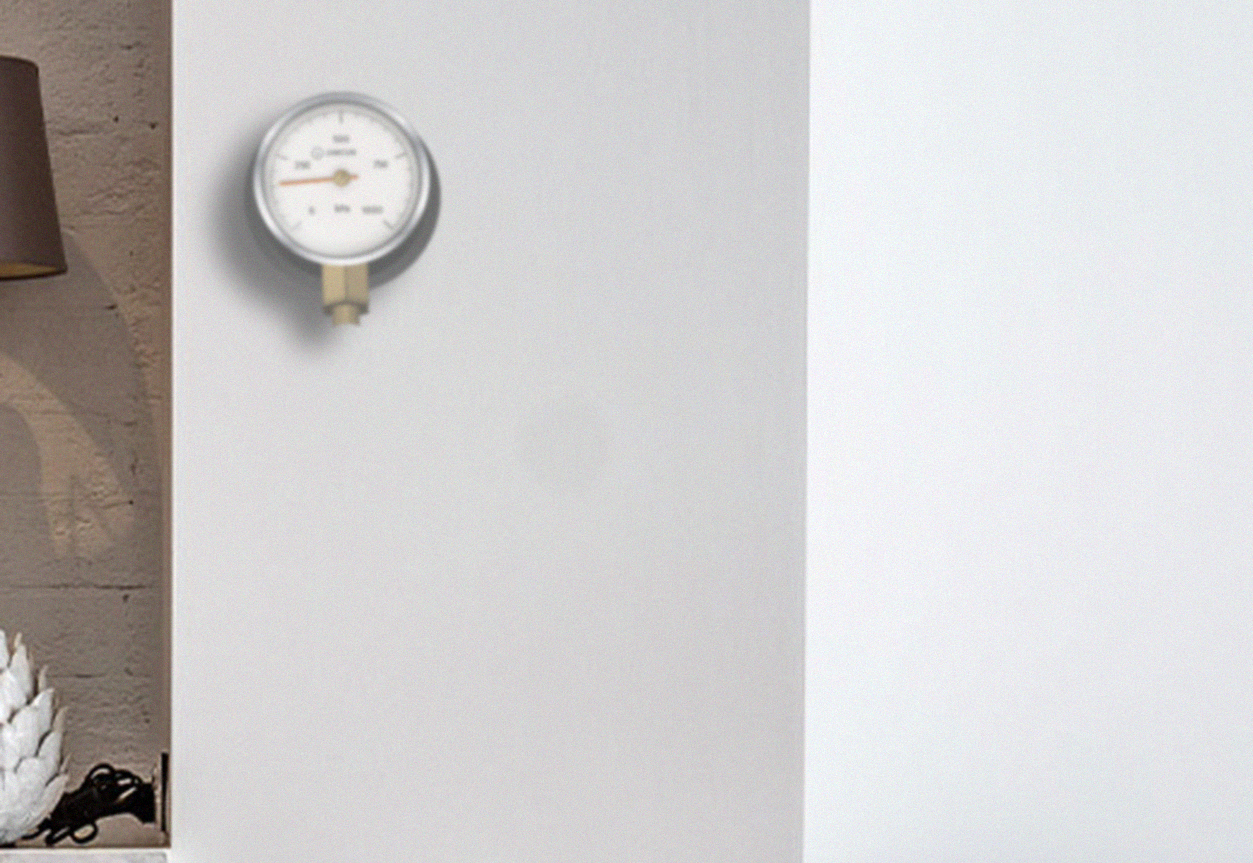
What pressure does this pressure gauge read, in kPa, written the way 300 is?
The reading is 150
